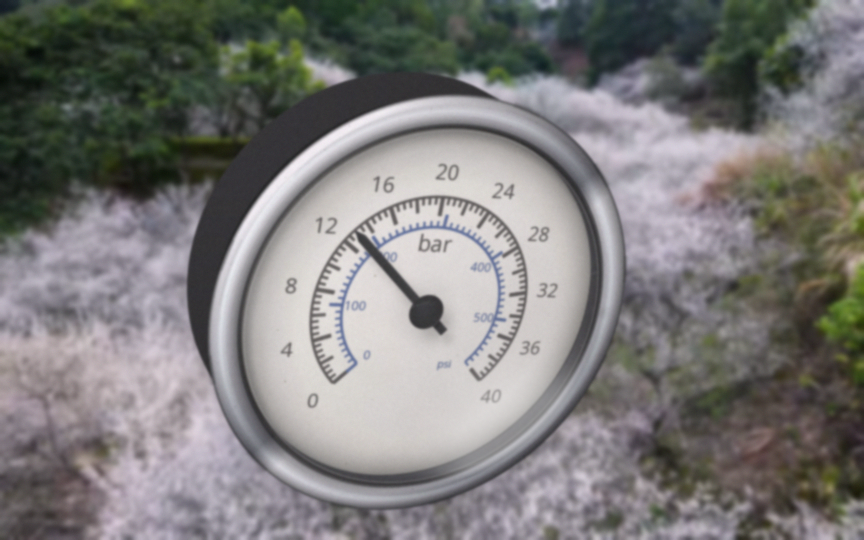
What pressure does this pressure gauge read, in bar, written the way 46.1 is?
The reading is 13
